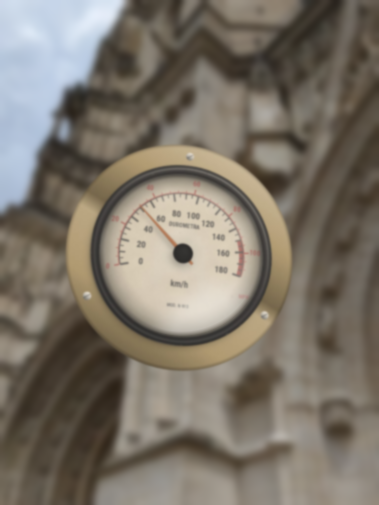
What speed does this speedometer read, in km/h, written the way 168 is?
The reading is 50
